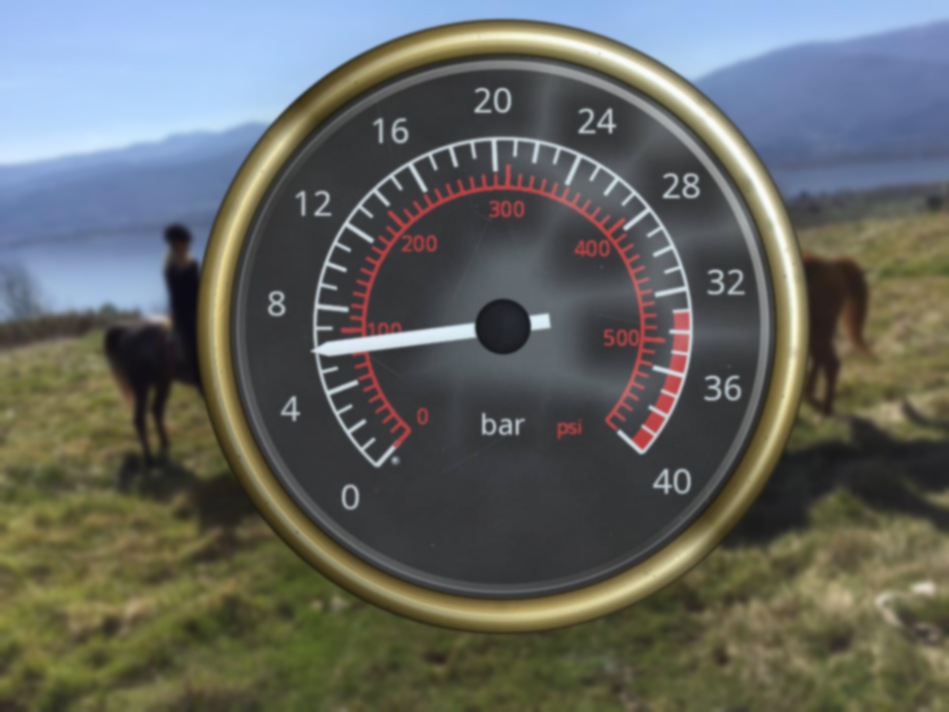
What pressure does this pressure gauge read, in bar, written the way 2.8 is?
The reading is 6
